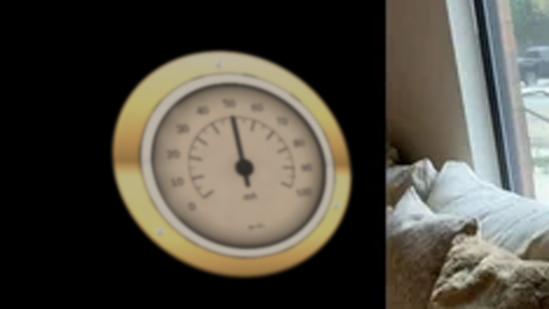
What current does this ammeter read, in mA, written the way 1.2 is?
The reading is 50
